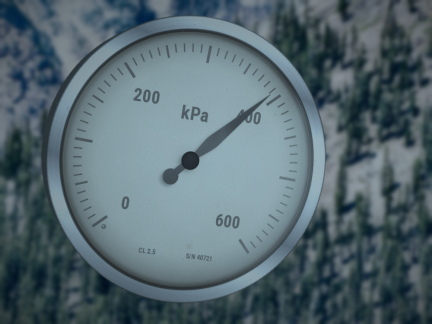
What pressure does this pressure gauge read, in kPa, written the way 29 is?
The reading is 390
